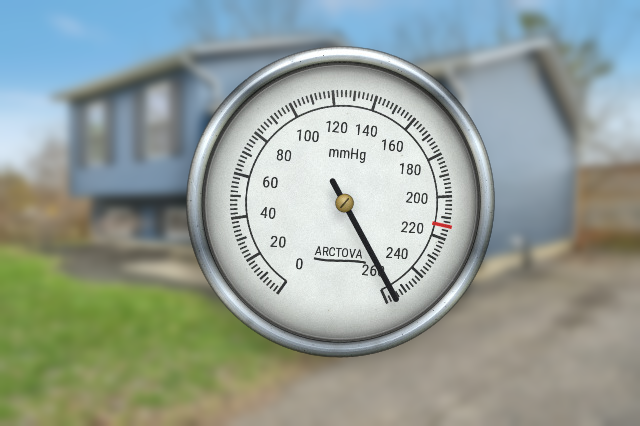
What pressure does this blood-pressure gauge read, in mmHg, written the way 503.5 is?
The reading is 256
